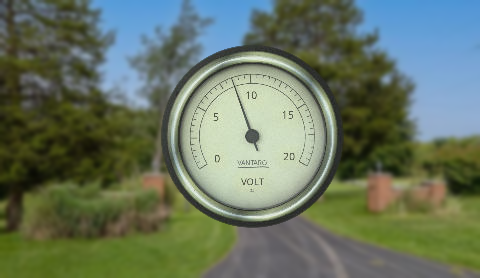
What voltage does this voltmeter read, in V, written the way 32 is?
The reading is 8.5
